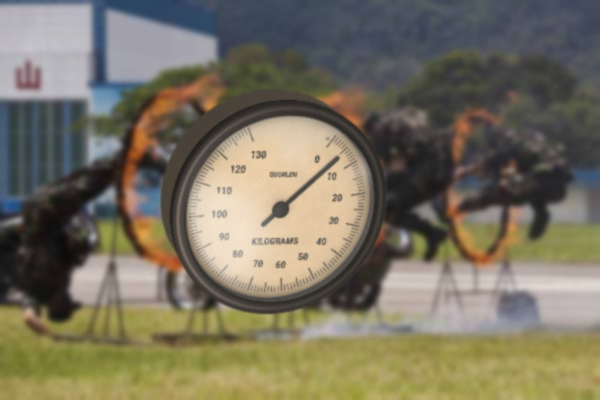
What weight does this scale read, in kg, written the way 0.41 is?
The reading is 5
